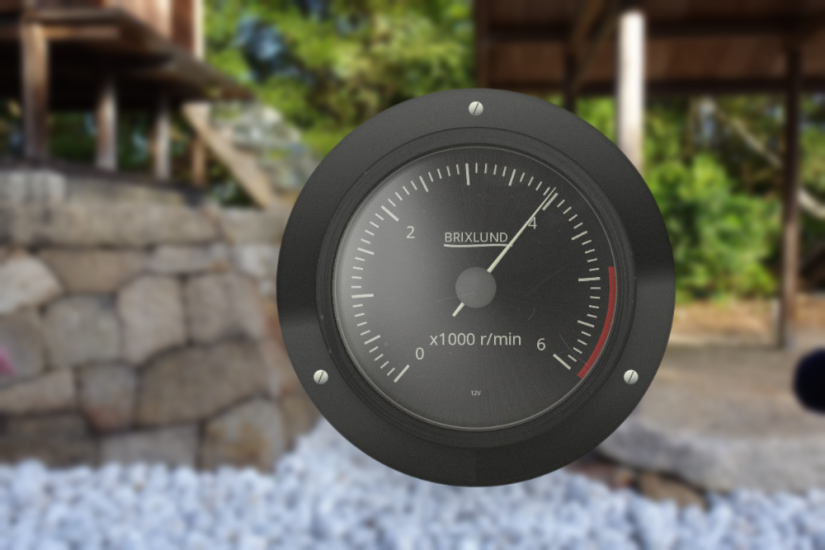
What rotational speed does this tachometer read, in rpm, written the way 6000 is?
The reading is 3950
